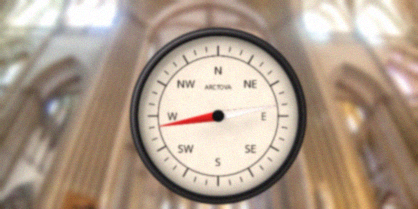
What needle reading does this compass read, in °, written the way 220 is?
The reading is 260
